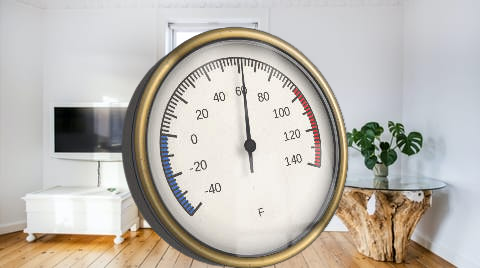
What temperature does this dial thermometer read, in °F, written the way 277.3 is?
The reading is 60
